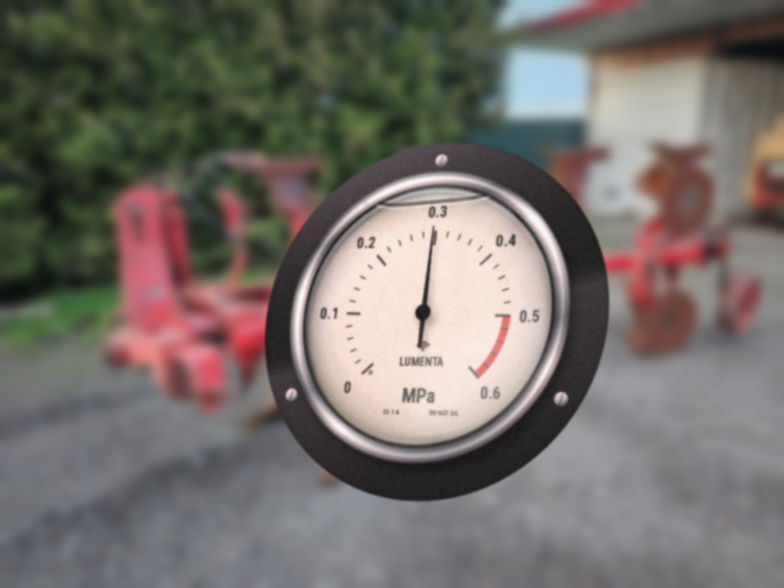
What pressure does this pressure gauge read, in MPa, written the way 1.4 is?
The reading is 0.3
